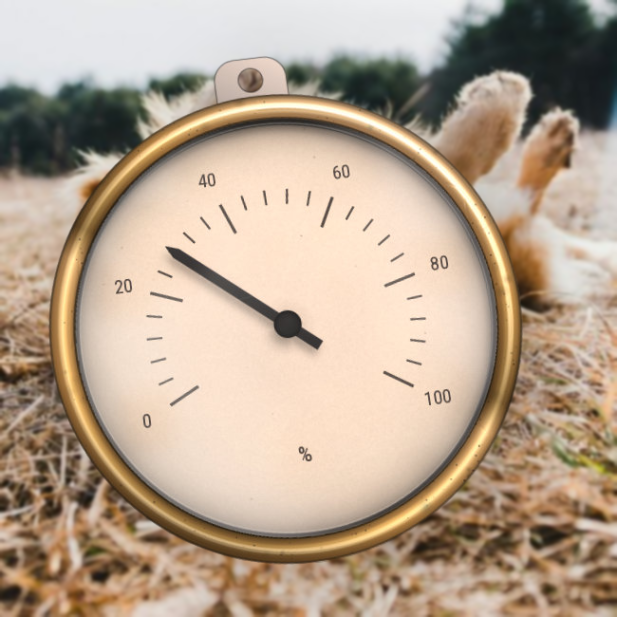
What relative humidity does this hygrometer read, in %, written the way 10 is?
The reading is 28
